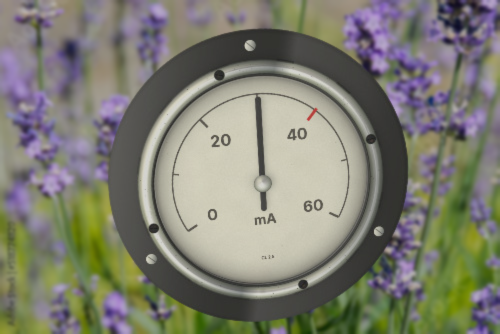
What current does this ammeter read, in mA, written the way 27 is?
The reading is 30
